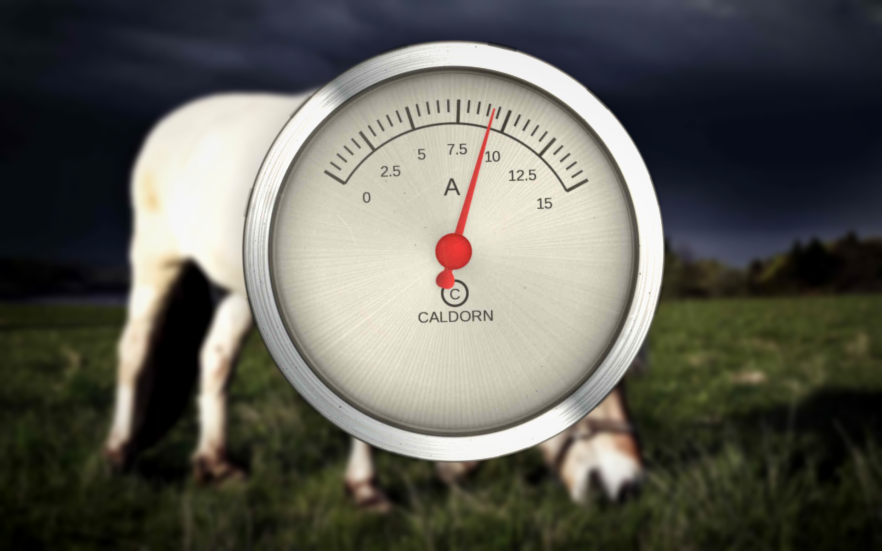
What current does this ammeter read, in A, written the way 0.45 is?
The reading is 9.25
